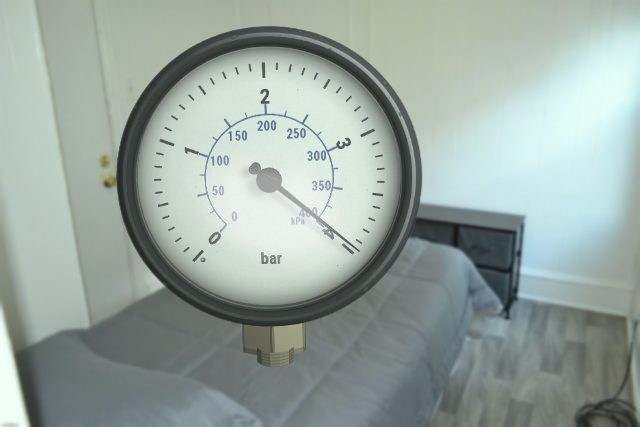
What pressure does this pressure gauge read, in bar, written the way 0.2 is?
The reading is 3.95
